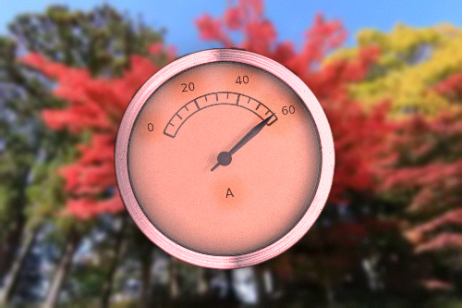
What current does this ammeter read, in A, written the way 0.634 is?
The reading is 57.5
